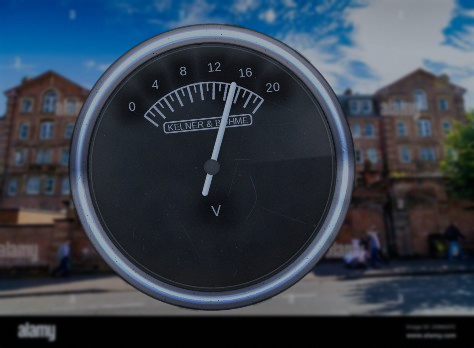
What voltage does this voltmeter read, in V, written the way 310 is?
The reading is 15
